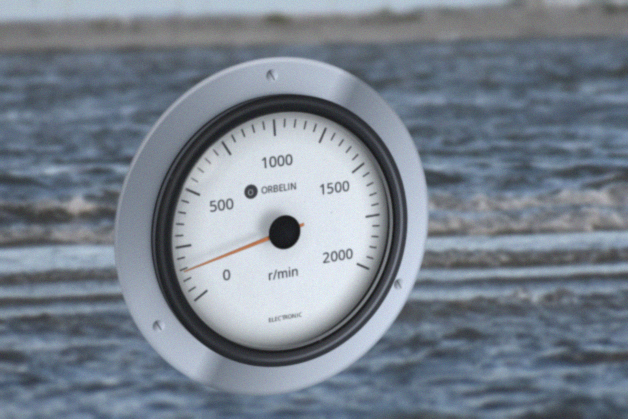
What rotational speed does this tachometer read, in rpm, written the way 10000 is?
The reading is 150
